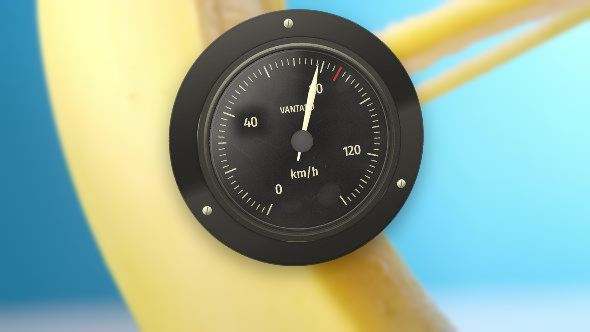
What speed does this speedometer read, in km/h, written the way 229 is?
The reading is 78
